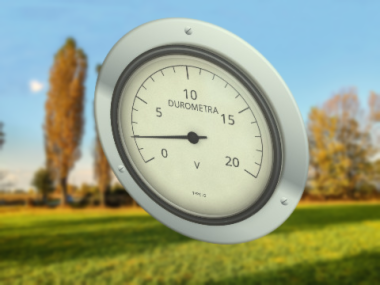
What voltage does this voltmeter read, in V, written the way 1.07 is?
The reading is 2
